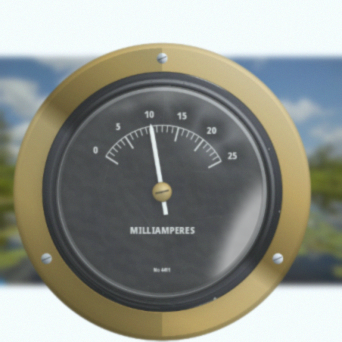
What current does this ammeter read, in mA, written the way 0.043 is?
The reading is 10
